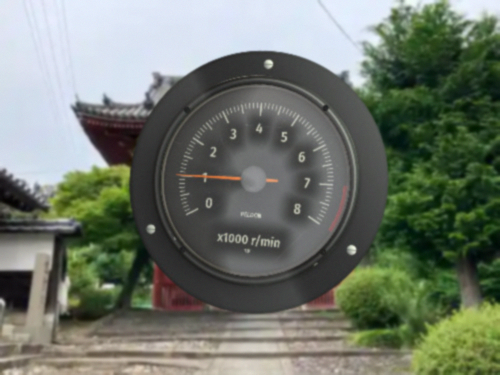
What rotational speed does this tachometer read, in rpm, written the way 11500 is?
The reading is 1000
